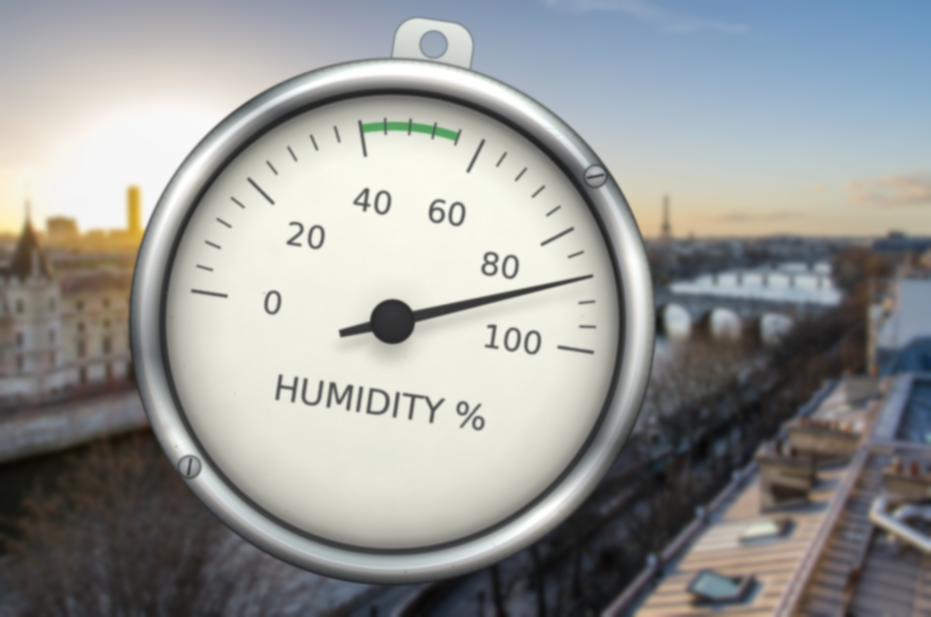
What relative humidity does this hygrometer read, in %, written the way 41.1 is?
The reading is 88
